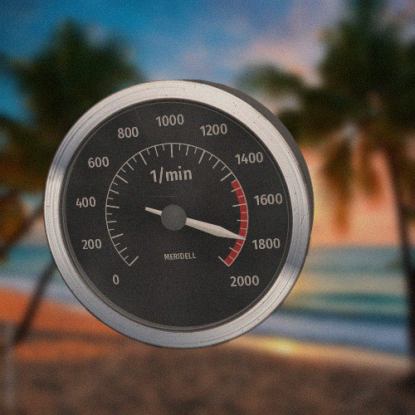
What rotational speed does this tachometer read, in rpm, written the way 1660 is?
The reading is 1800
